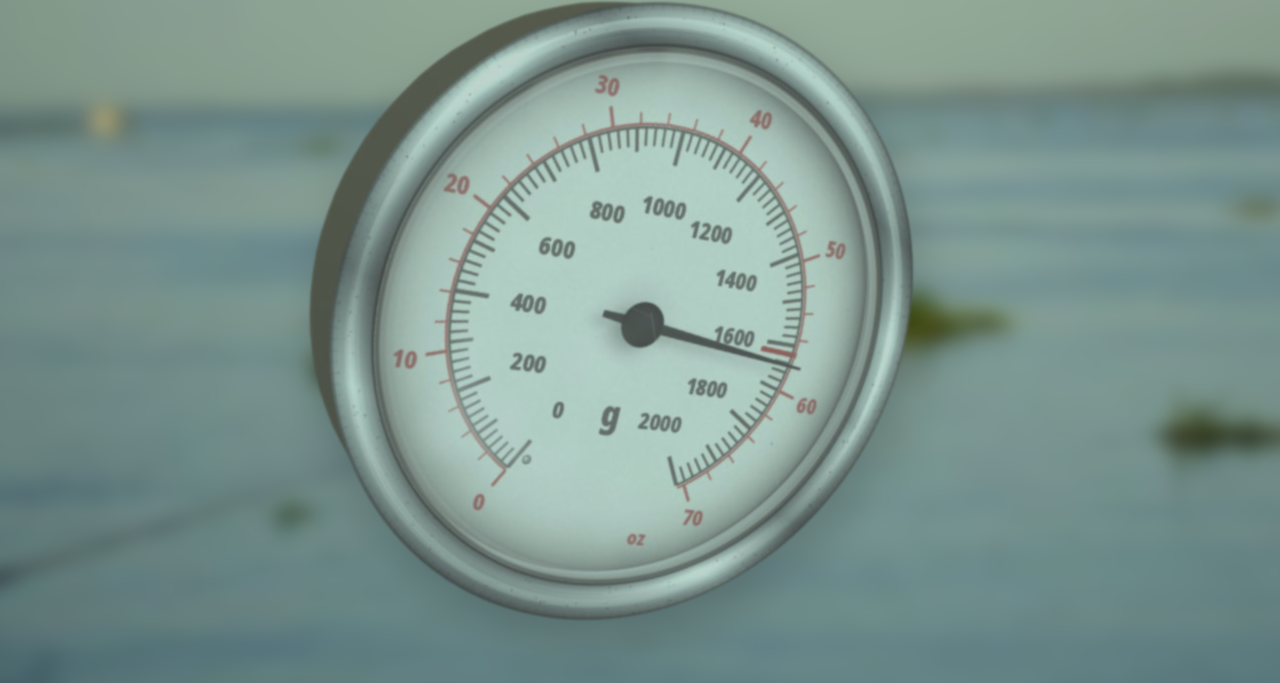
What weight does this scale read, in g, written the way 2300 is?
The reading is 1640
